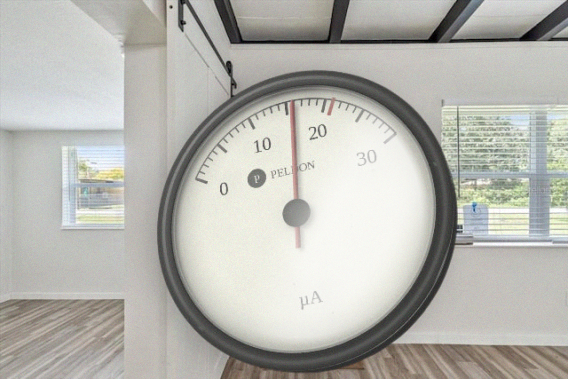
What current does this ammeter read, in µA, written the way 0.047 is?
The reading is 16
